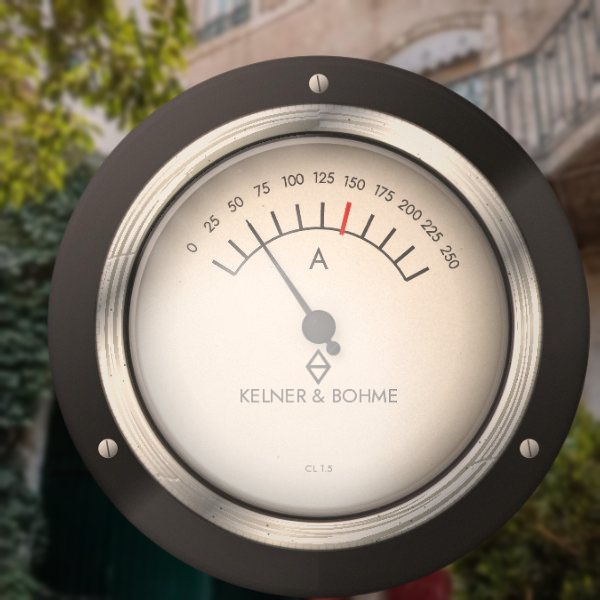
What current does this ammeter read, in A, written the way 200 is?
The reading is 50
